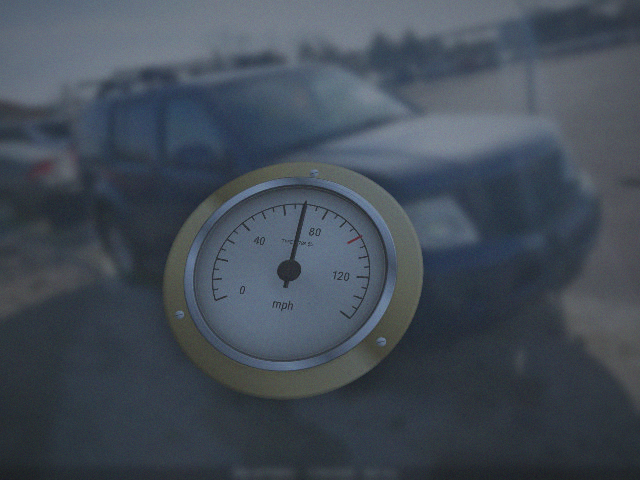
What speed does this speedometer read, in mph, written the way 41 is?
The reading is 70
